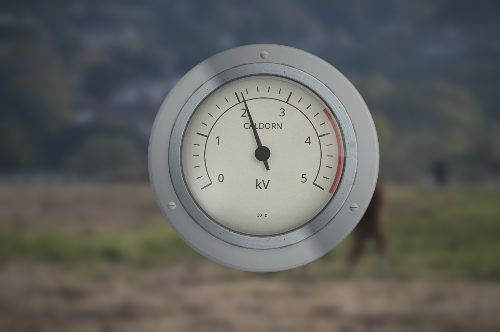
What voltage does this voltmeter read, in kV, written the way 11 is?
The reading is 2.1
